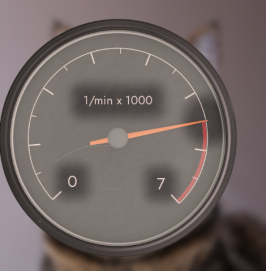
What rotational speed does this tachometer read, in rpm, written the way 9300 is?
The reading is 5500
